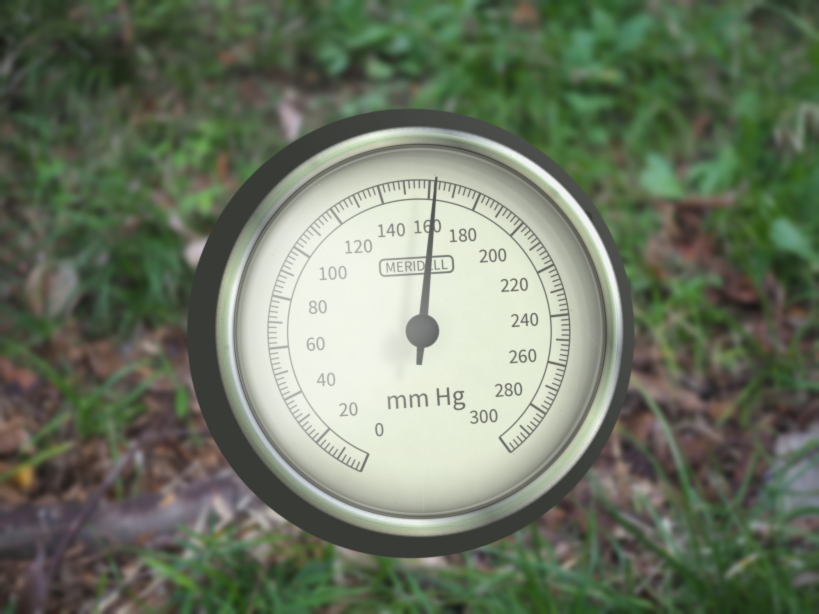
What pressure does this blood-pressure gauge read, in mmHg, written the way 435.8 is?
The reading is 162
